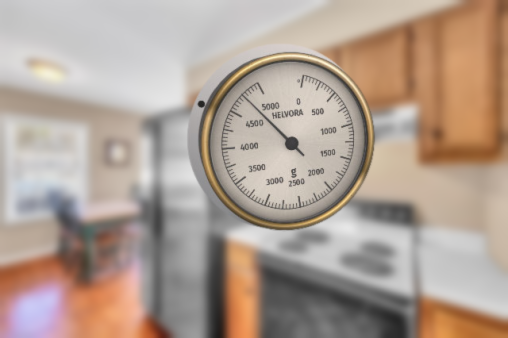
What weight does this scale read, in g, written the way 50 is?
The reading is 4750
